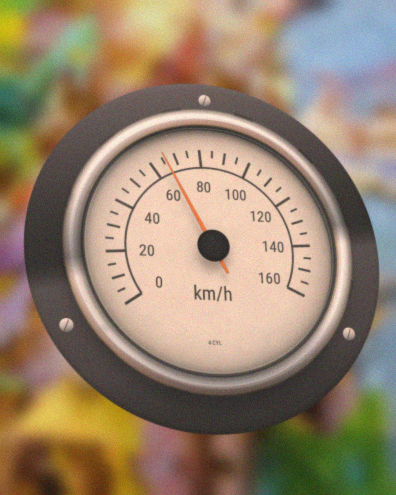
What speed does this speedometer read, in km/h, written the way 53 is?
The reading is 65
